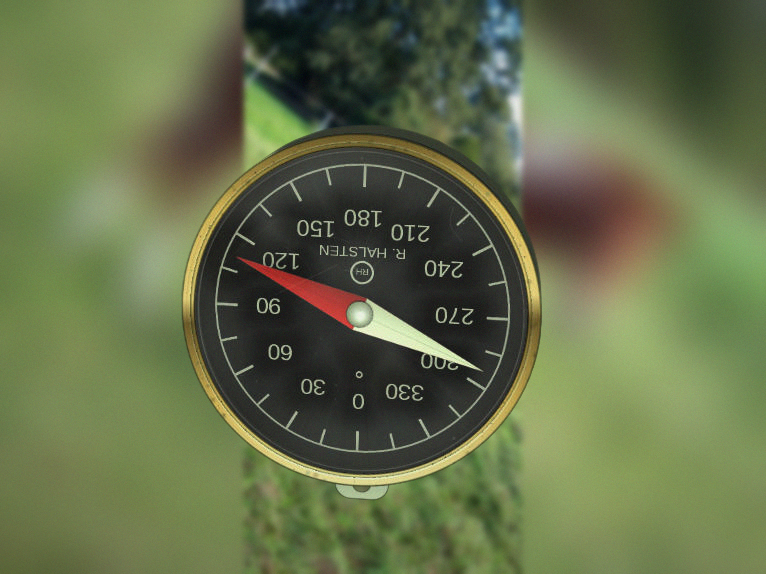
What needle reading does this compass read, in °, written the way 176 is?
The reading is 112.5
